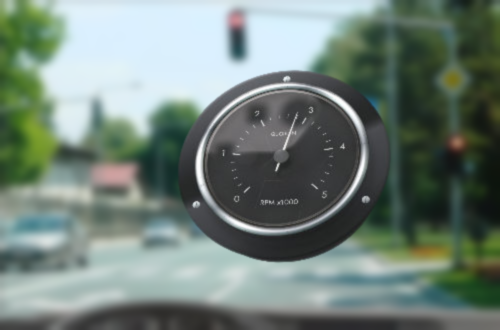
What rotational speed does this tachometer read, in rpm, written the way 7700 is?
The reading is 2800
